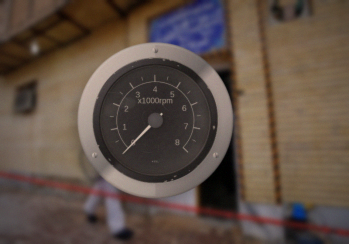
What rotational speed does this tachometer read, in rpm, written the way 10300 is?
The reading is 0
